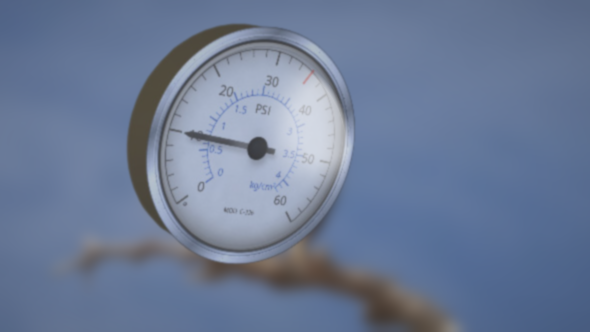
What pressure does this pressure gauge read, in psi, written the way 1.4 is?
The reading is 10
